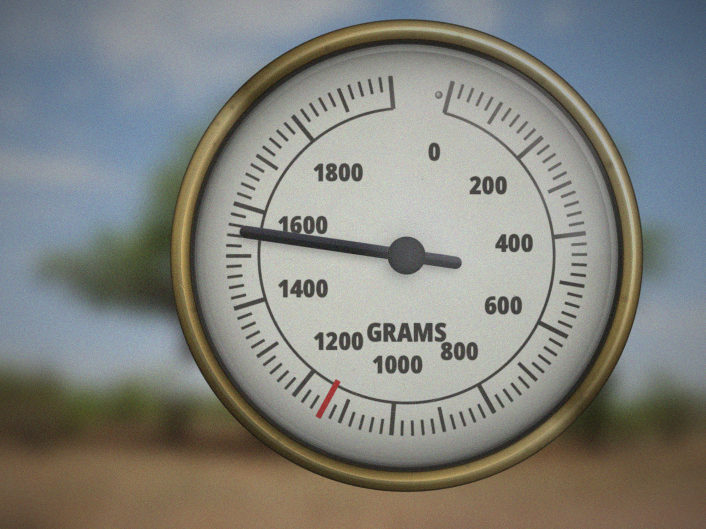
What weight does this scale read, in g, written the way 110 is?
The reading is 1550
